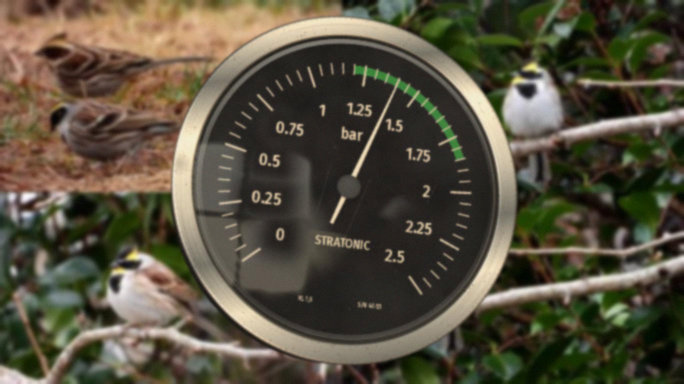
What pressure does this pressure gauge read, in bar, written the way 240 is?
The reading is 1.4
